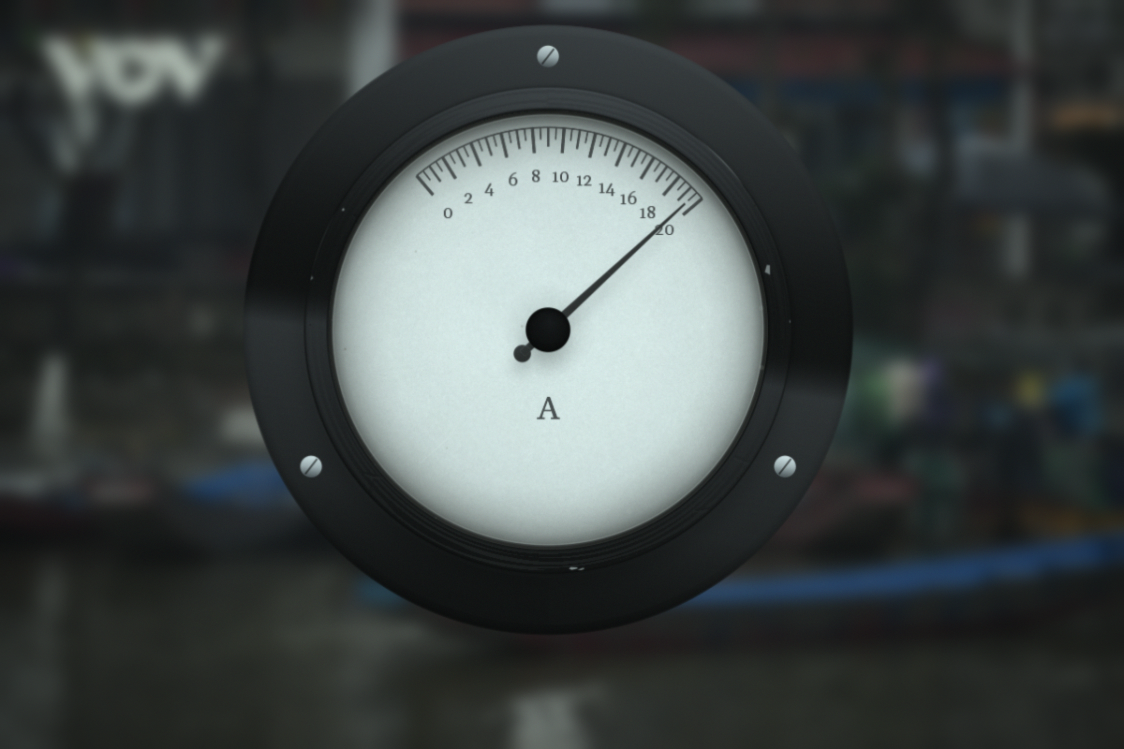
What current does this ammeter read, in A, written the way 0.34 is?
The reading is 19.5
